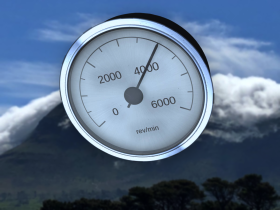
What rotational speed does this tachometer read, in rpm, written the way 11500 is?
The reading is 4000
